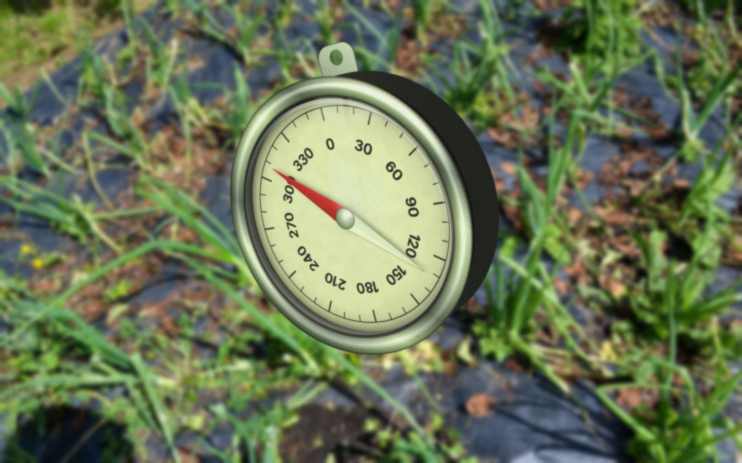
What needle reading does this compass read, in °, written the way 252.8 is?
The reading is 310
